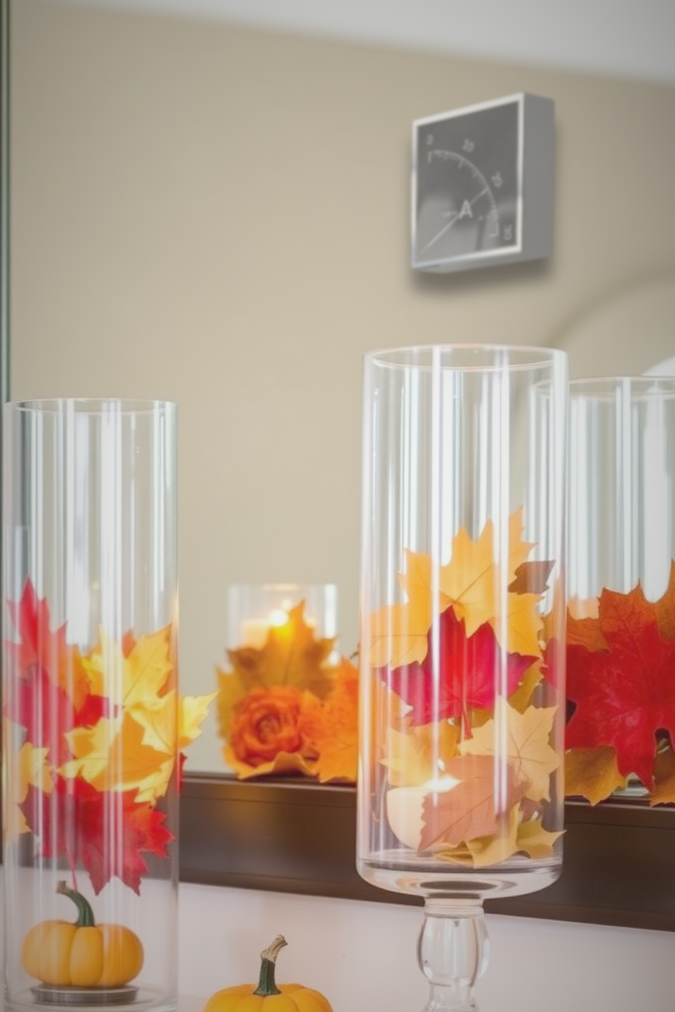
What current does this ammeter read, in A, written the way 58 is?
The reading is 20
